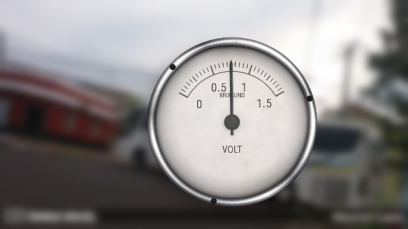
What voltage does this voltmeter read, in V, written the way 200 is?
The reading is 0.75
